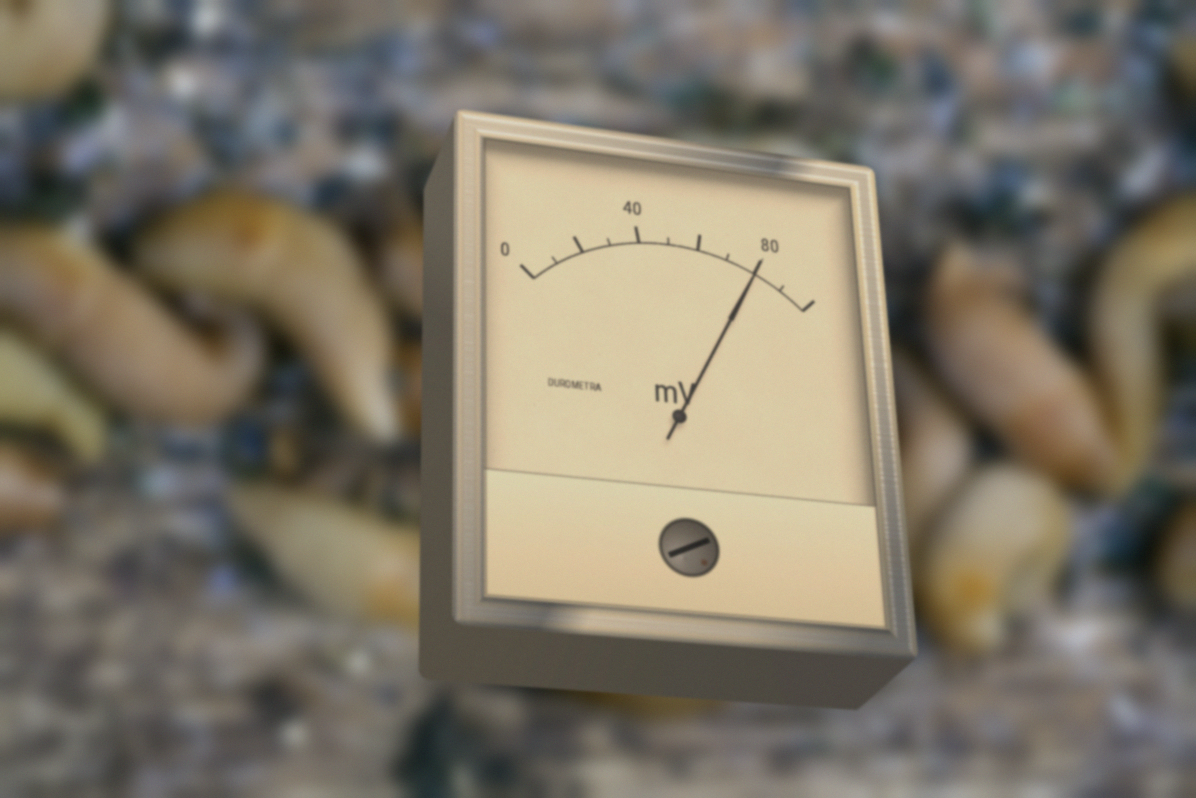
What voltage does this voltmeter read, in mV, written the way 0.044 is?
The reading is 80
